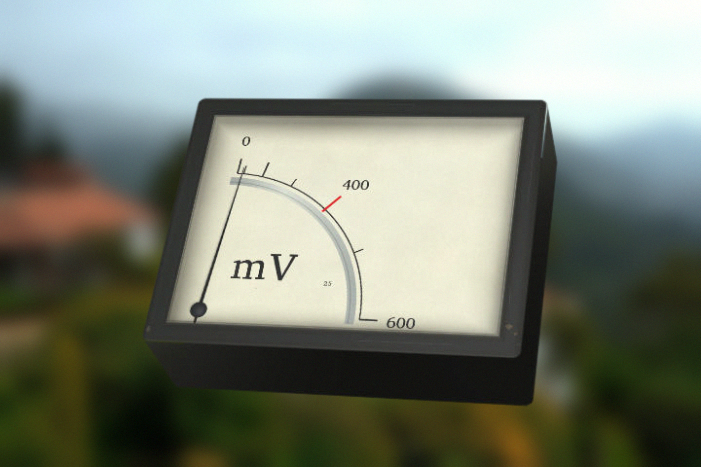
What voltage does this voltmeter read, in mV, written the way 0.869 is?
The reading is 100
